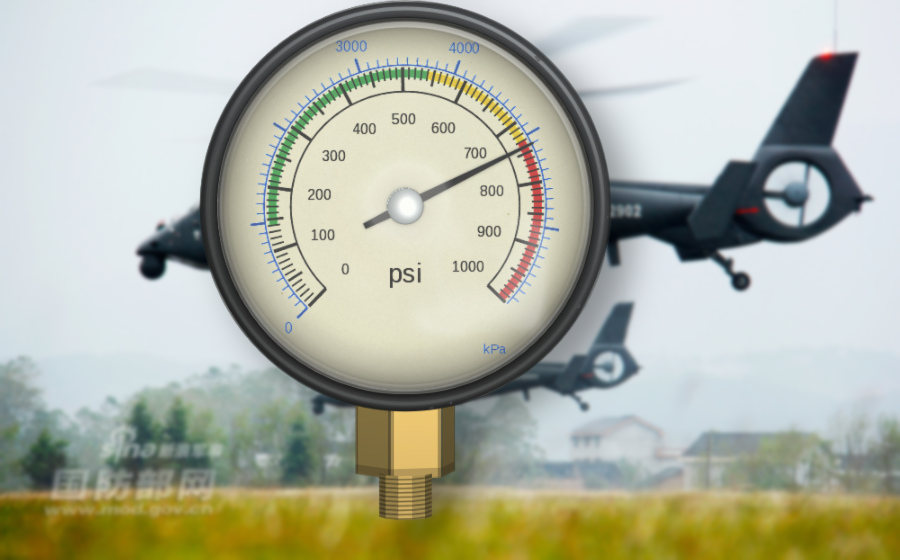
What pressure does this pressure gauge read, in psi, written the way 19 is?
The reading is 740
